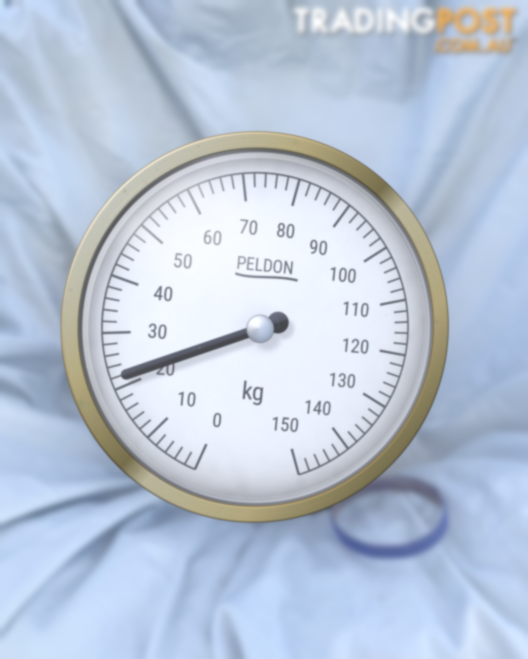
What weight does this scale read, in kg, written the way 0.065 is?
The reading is 22
